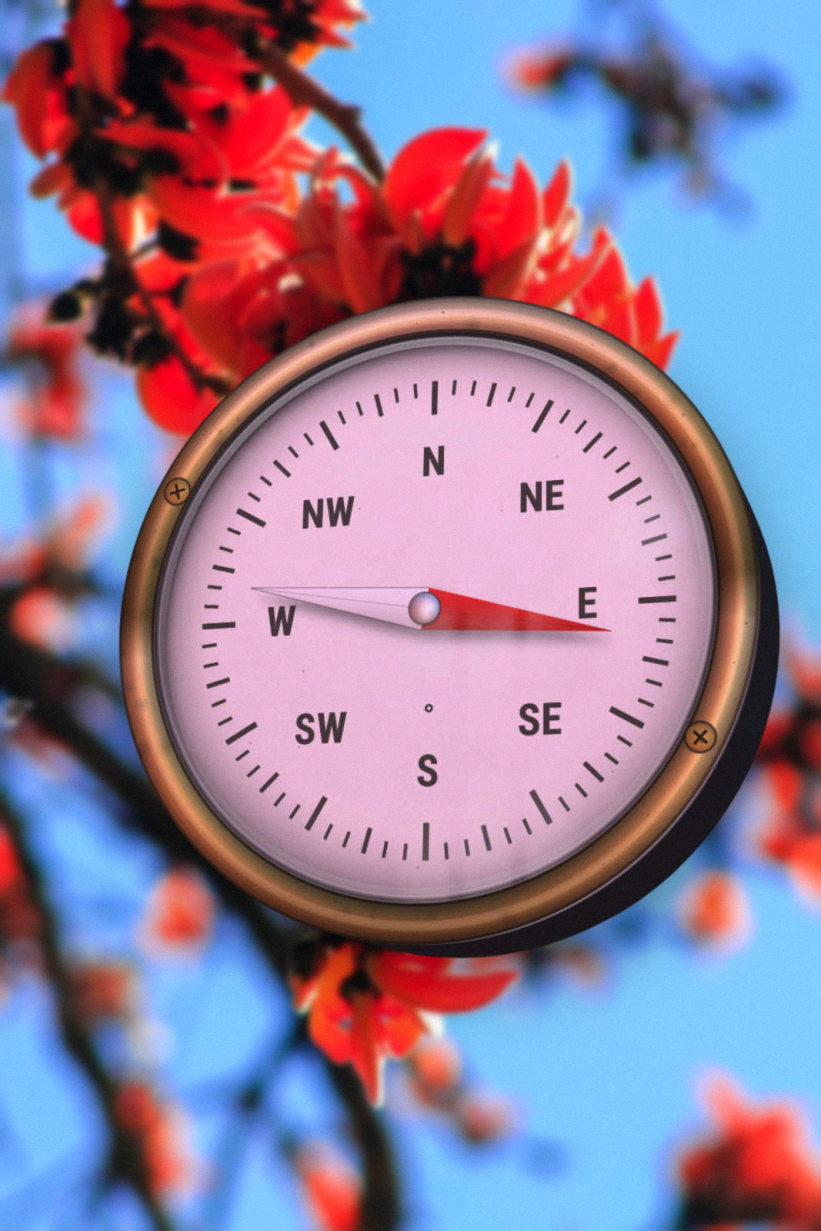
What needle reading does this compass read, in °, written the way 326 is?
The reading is 100
